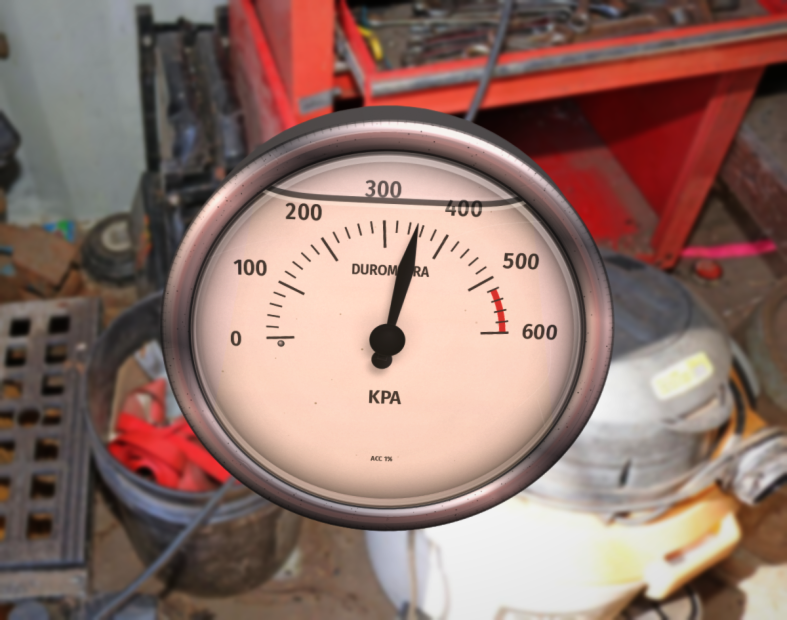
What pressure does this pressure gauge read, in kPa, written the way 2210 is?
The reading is 350
